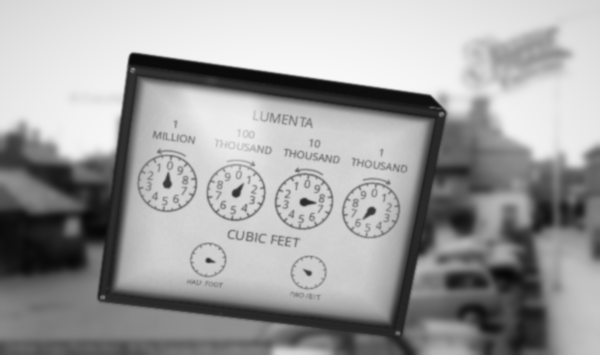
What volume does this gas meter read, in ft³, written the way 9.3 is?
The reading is 7600
